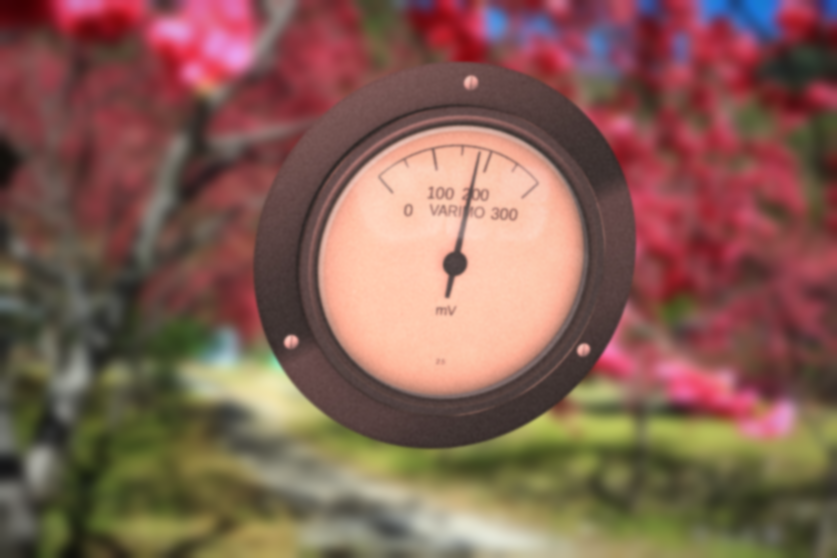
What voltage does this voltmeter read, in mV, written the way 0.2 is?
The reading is 175
